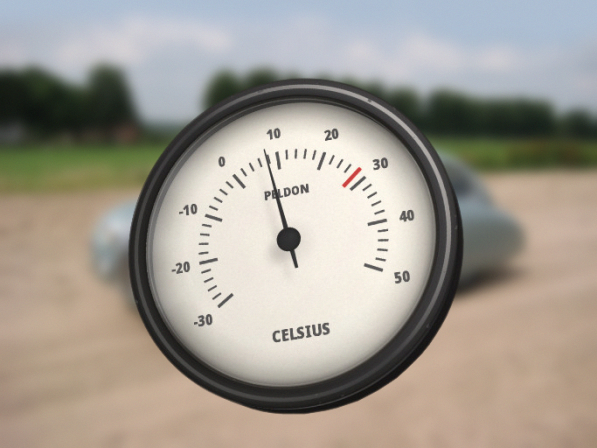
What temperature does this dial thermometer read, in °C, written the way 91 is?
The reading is 8
